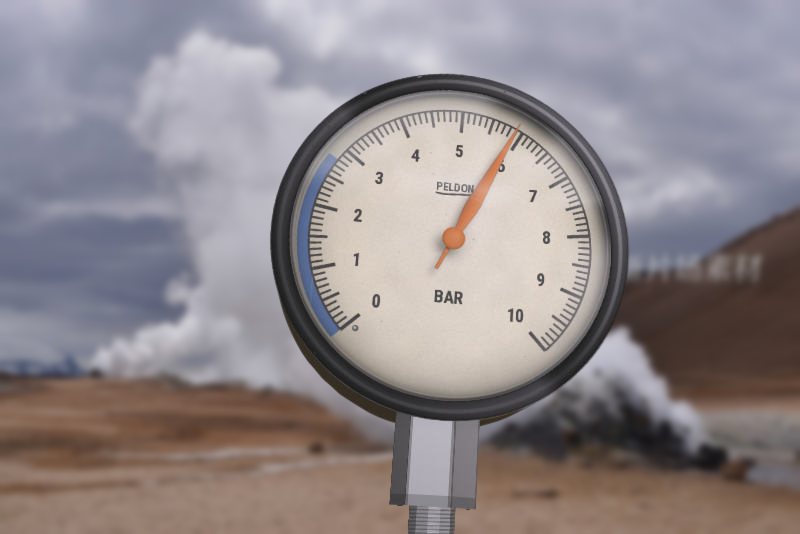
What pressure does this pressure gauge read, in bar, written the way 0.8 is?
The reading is 5.9
